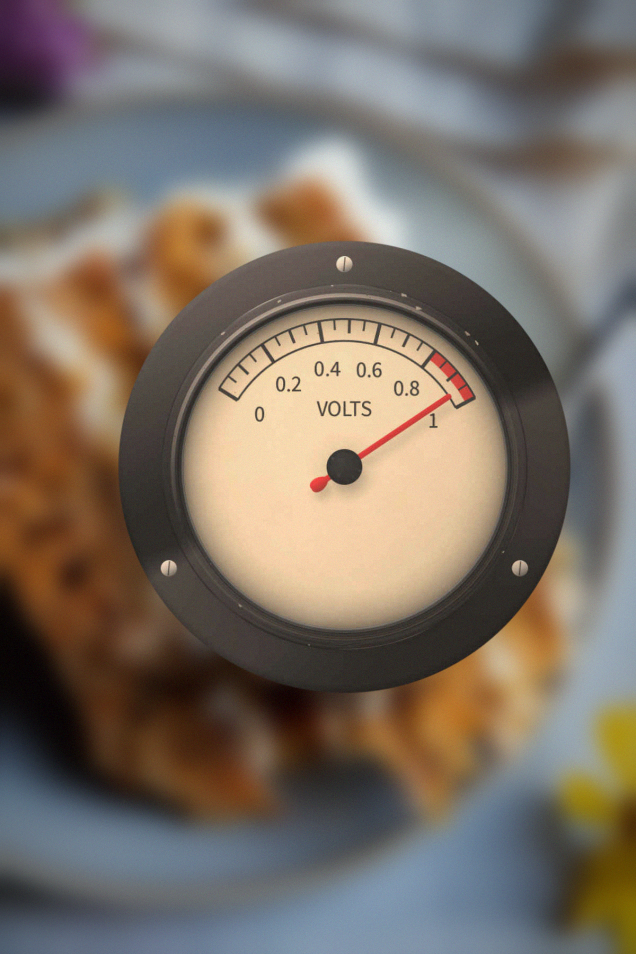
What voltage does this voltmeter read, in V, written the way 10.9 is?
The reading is 0.95
